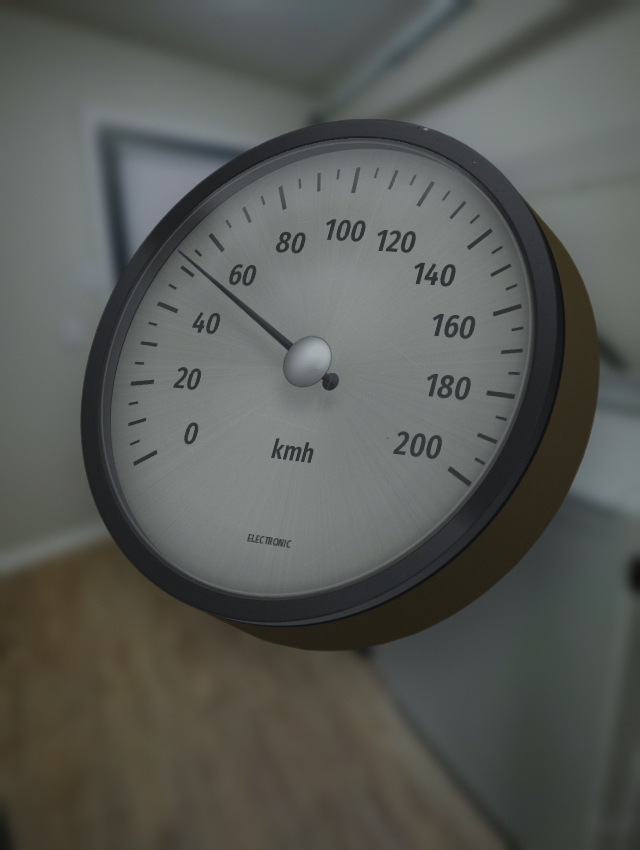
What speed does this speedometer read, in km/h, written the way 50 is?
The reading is 52.5
